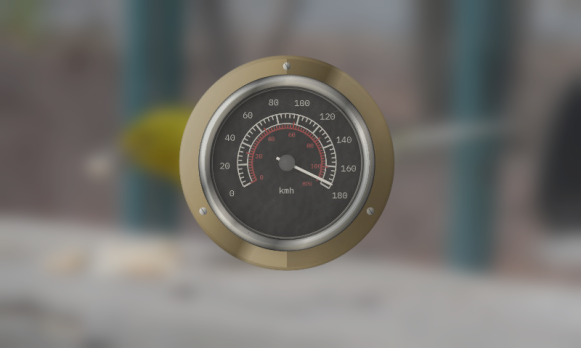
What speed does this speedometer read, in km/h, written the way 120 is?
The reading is 176
